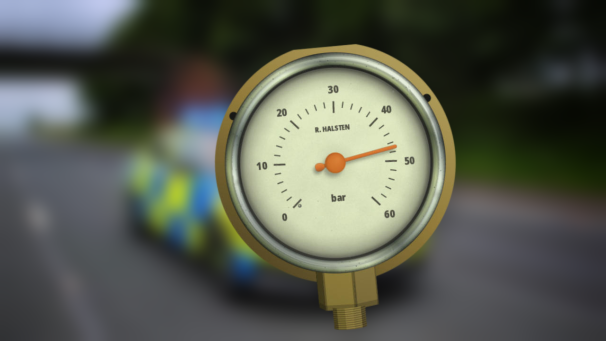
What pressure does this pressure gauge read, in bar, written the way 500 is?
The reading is 47
